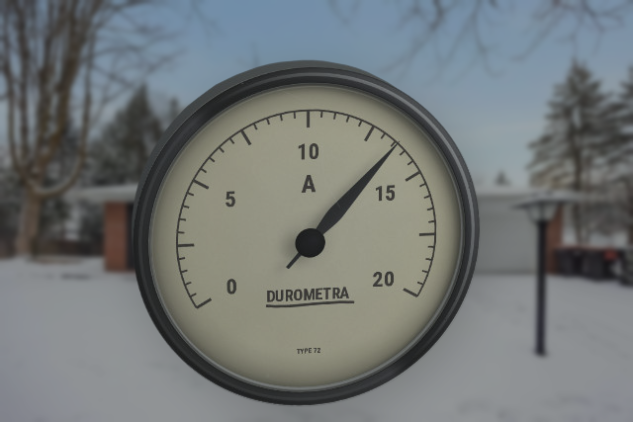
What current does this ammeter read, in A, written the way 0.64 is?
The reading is 13.5
